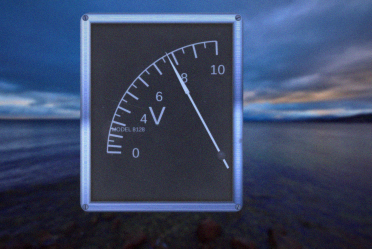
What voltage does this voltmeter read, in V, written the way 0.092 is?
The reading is 7.75
